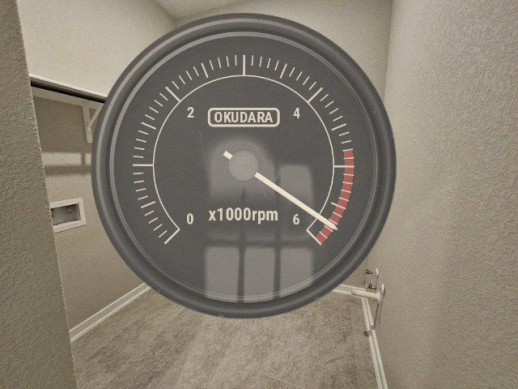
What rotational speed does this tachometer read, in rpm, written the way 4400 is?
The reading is 5750
